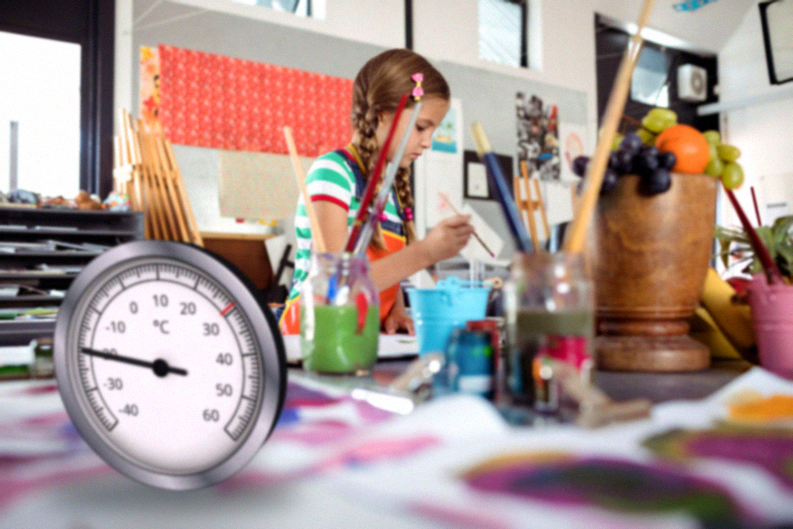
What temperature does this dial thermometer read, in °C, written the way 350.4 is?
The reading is -20
